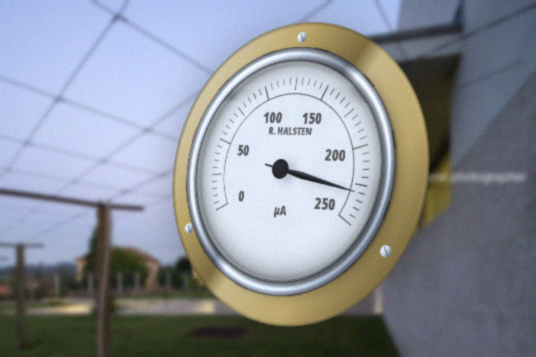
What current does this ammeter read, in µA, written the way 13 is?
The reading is 230
